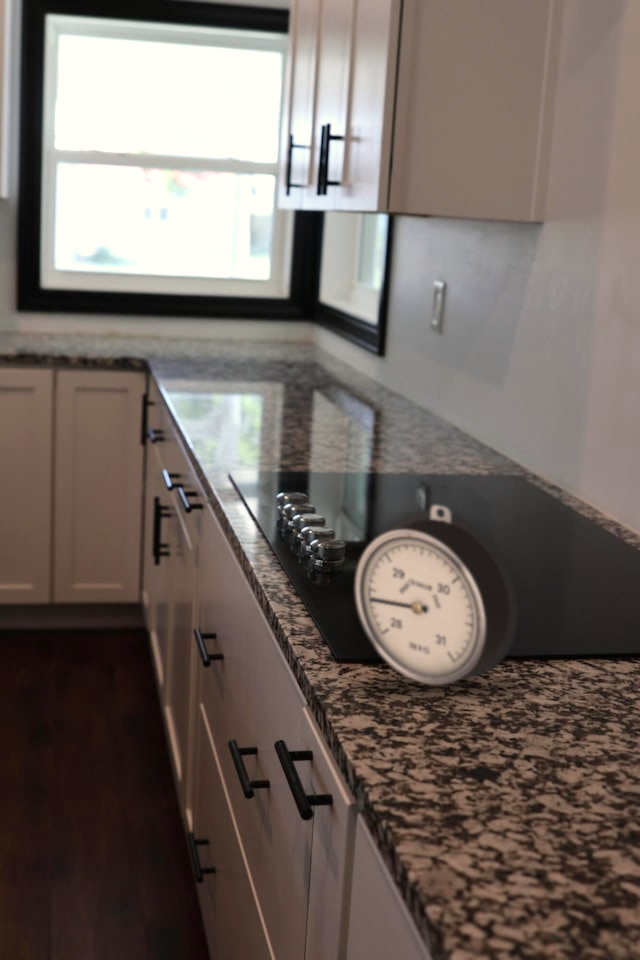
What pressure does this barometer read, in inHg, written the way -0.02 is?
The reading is 28.4
